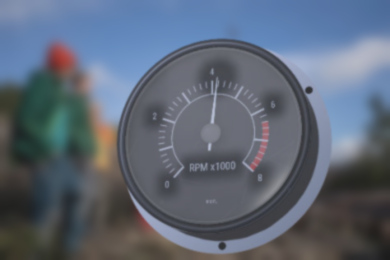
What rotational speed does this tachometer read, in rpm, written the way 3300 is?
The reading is 4200
